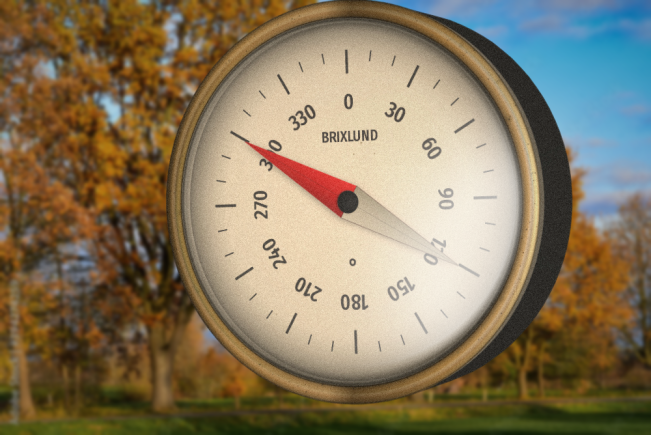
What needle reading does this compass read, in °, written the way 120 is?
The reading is 300
